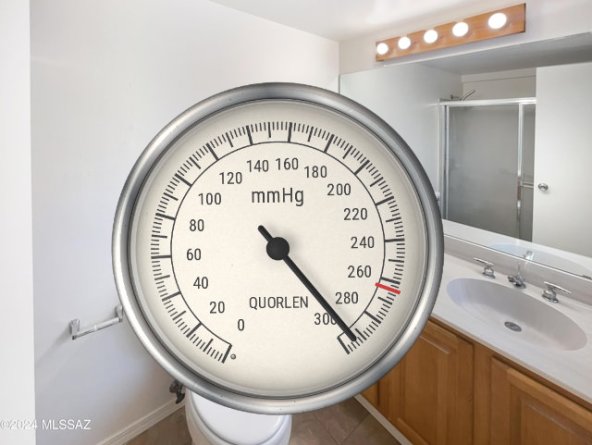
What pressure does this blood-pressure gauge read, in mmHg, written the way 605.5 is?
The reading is 294
